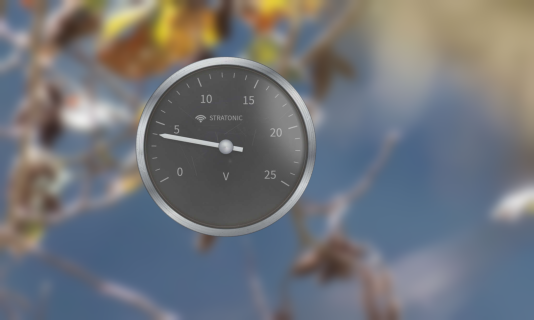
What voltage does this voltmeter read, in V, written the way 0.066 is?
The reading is 4
